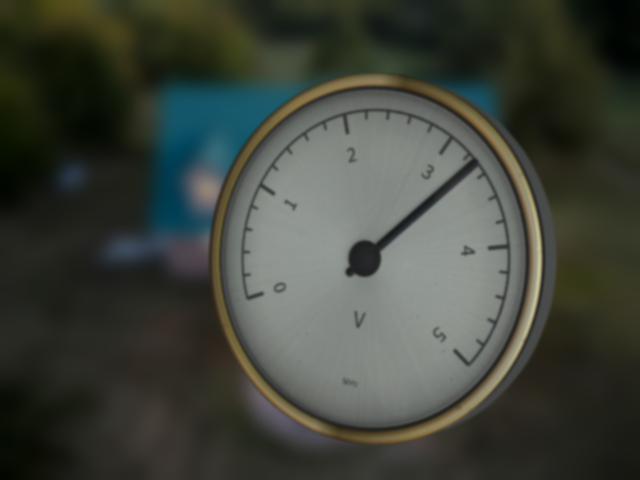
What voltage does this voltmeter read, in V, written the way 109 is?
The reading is 3.3
